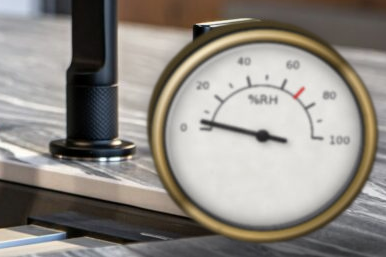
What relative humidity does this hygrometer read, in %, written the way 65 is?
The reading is 5
